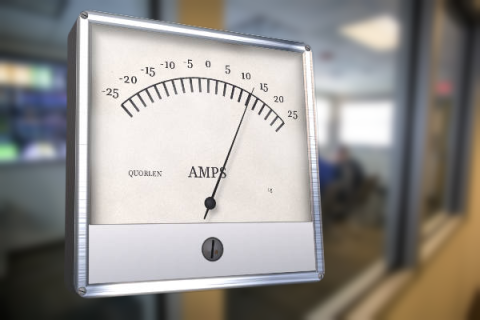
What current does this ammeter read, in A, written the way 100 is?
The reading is 12.5
